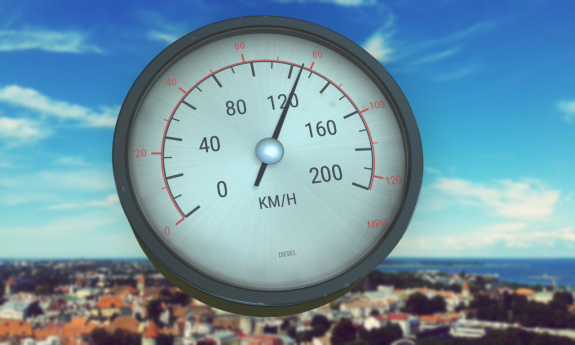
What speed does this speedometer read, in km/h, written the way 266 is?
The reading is 125
